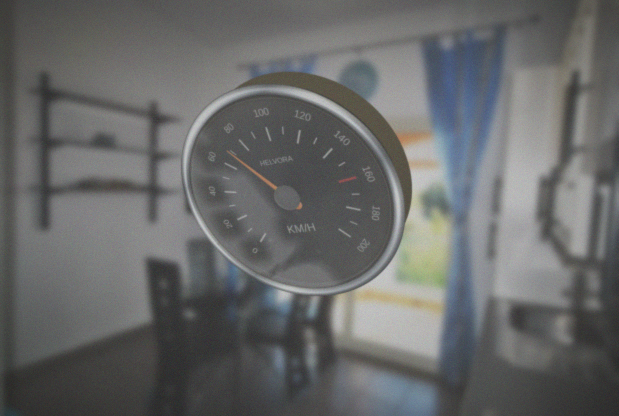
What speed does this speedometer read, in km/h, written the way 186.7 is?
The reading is 70
